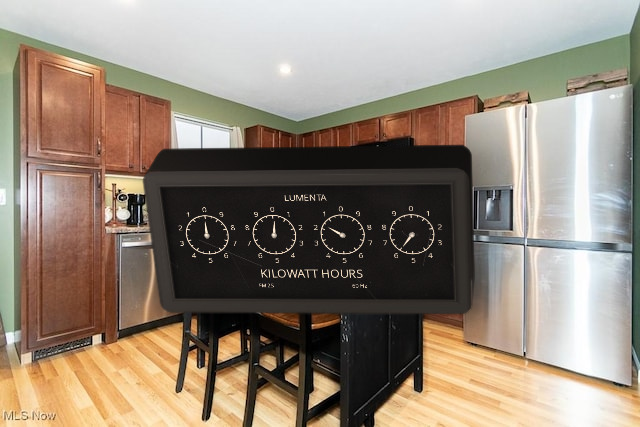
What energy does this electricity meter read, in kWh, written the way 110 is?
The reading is 16
